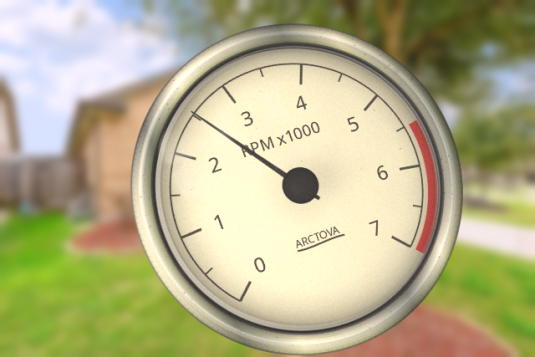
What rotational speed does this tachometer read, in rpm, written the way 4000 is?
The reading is 2500
